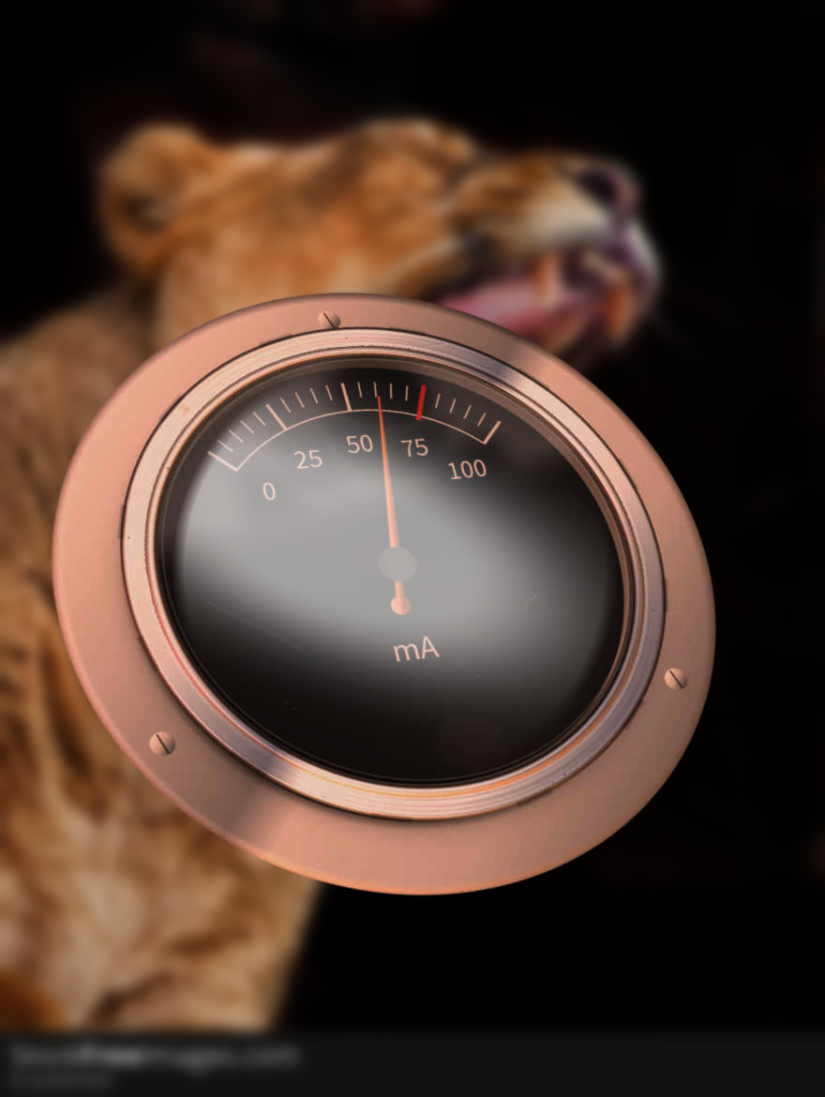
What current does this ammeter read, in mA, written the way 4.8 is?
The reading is 60
